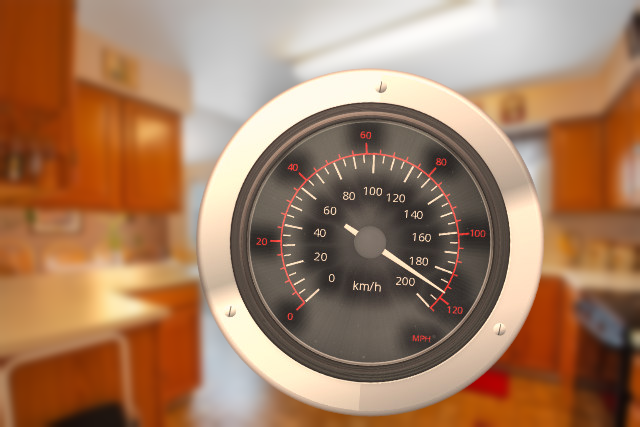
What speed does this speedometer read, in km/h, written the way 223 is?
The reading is 190
